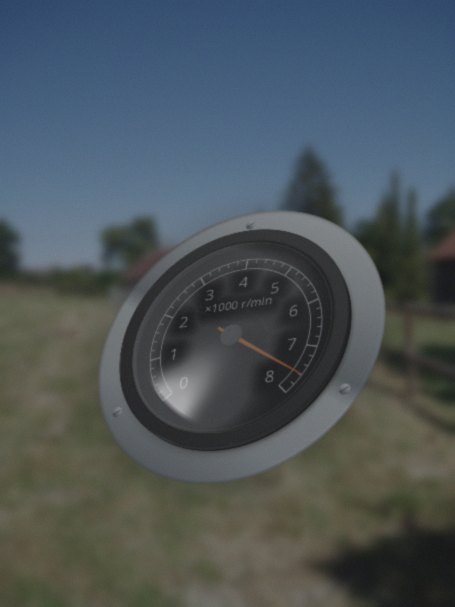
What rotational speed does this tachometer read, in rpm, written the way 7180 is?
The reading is 7600
